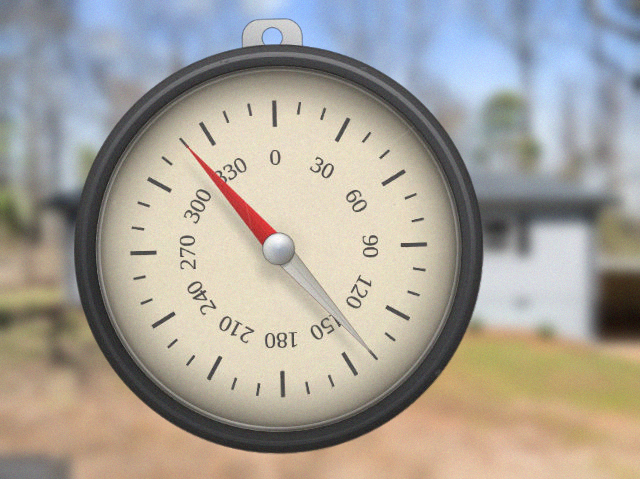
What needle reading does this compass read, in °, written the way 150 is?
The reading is 320
